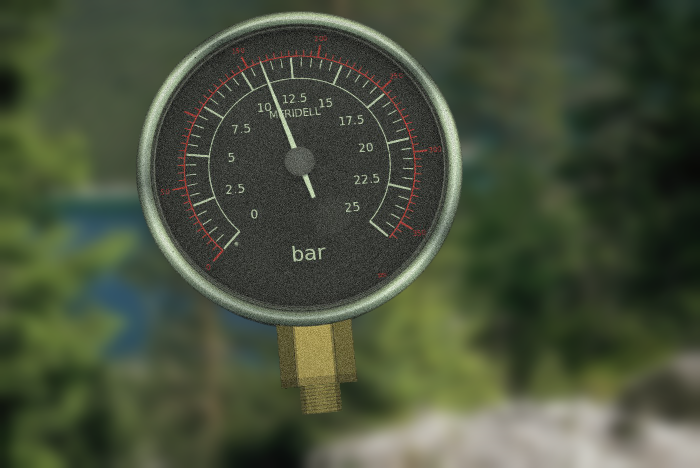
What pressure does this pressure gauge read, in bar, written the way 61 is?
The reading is 11
